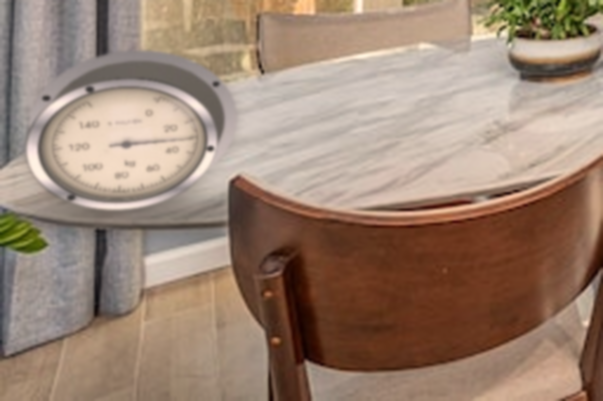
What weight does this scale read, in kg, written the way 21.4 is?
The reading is 30
